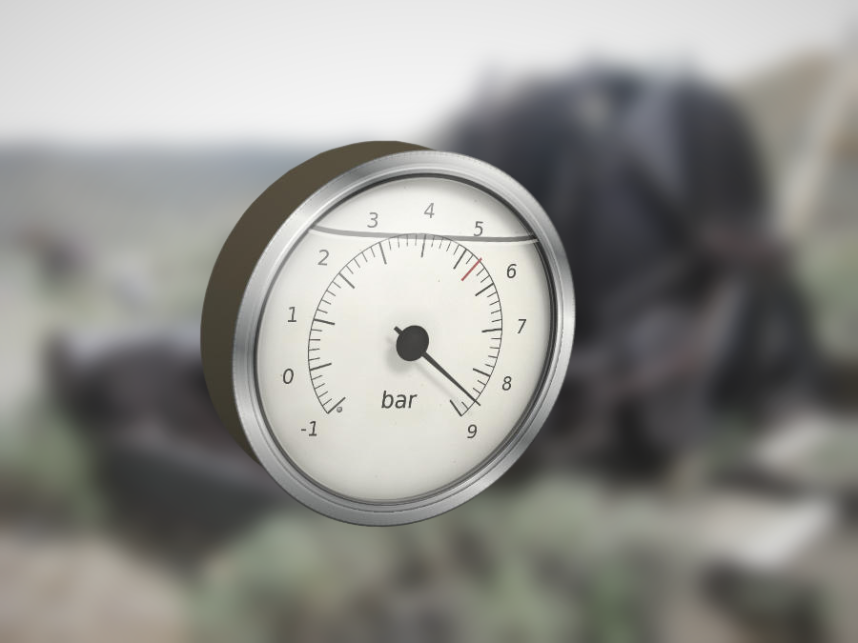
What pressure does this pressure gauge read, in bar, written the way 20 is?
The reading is 8.6
